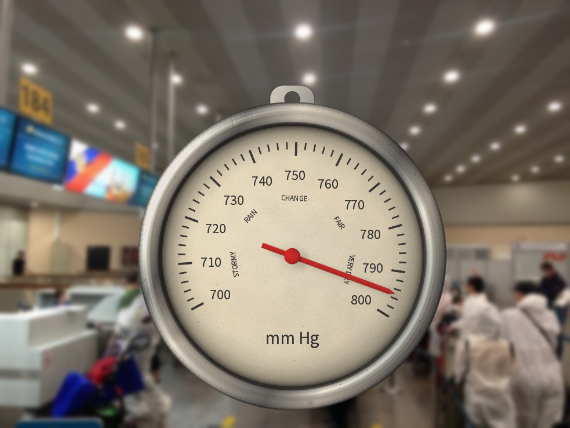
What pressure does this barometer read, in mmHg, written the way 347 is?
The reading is 795
